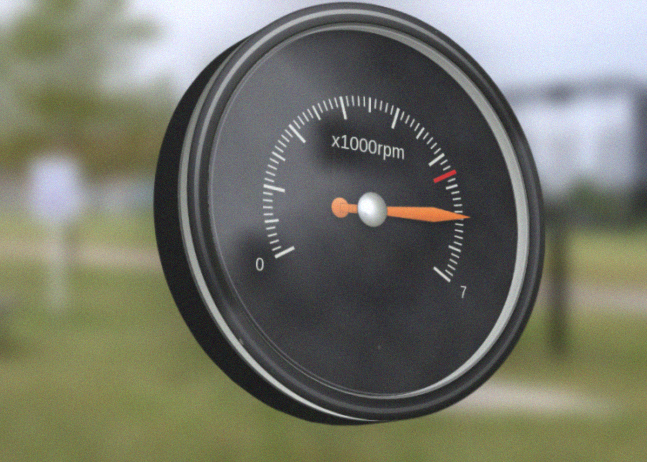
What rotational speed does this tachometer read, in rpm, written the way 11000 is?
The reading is 6000
